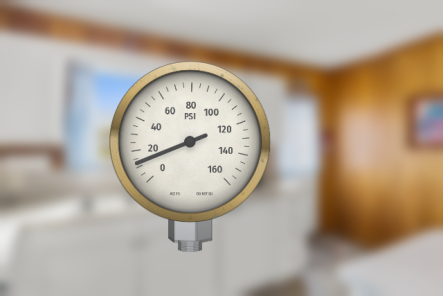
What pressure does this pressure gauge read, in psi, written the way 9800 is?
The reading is 12.5
